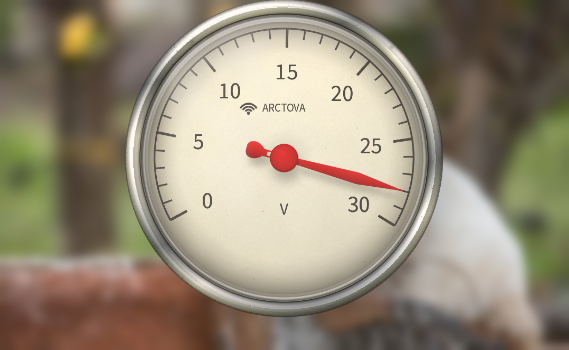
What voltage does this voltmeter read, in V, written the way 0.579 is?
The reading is 28
